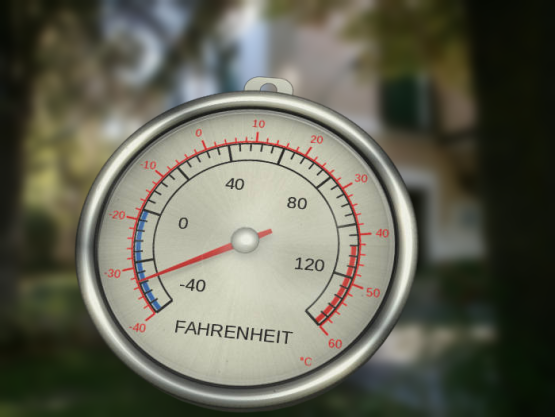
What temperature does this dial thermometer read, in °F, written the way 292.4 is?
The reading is -28
